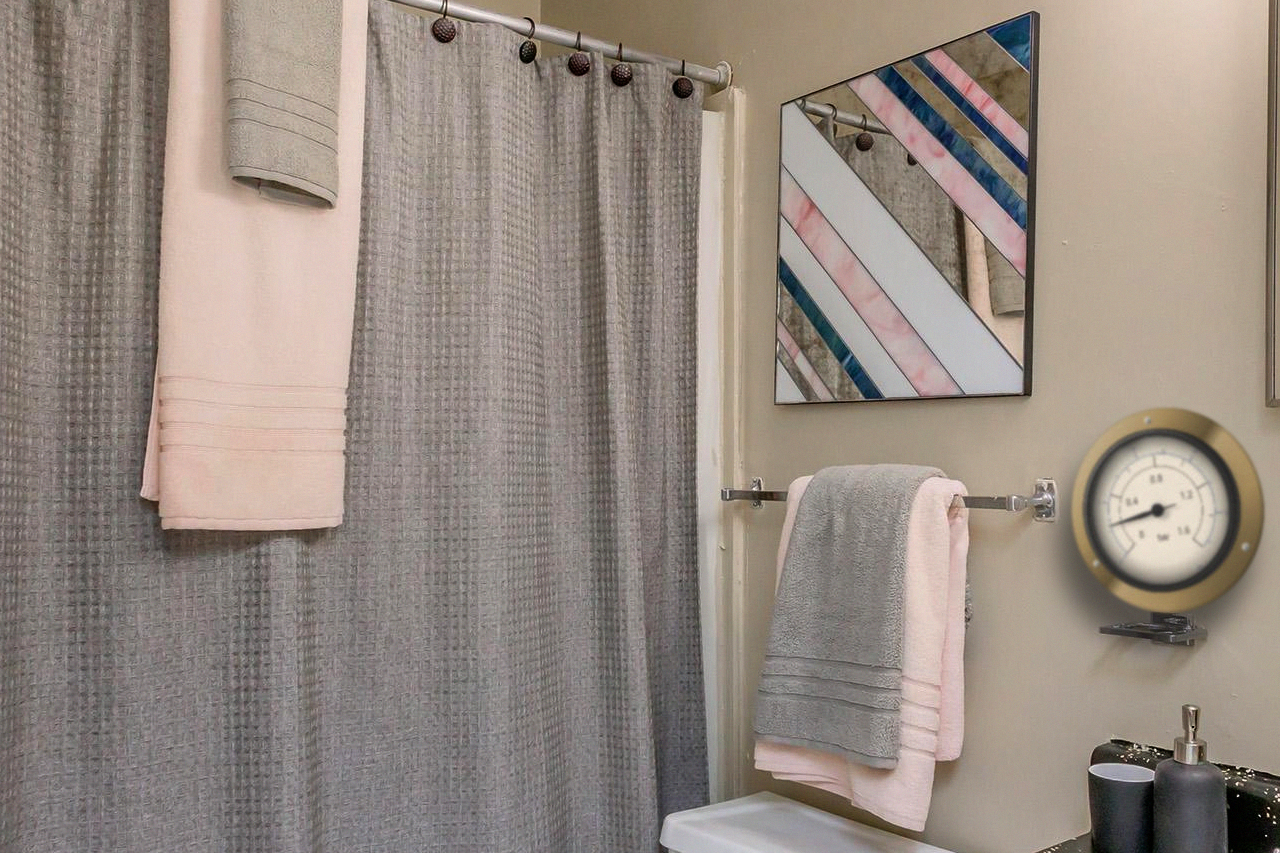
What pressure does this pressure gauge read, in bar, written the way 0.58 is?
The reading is 0.2
